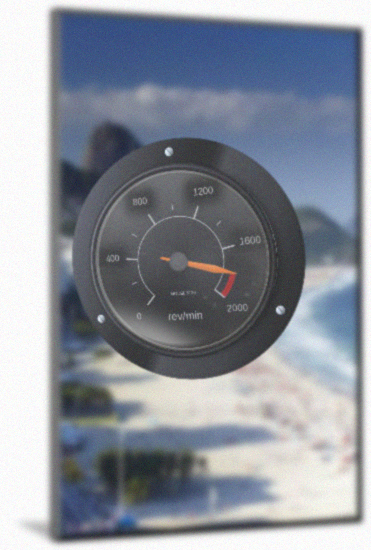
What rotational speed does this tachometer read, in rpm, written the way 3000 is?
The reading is 1800
